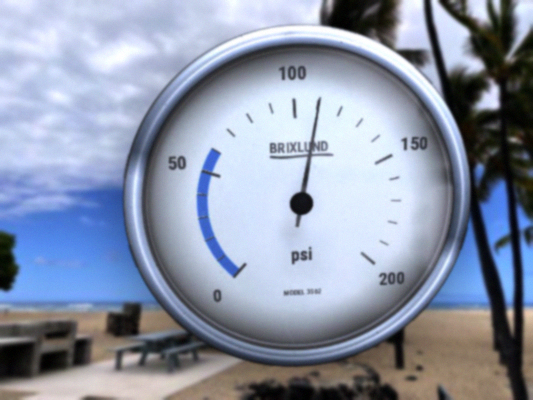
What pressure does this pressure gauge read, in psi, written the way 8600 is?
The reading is 110
